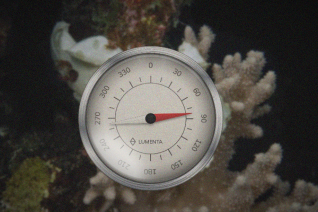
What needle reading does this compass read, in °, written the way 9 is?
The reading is 82.5
